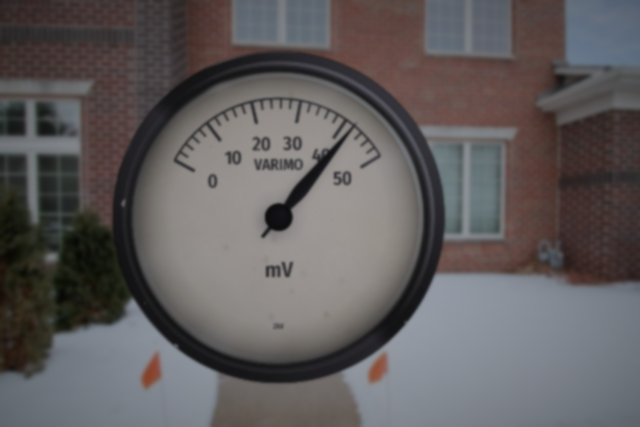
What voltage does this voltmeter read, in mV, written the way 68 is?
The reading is 42
